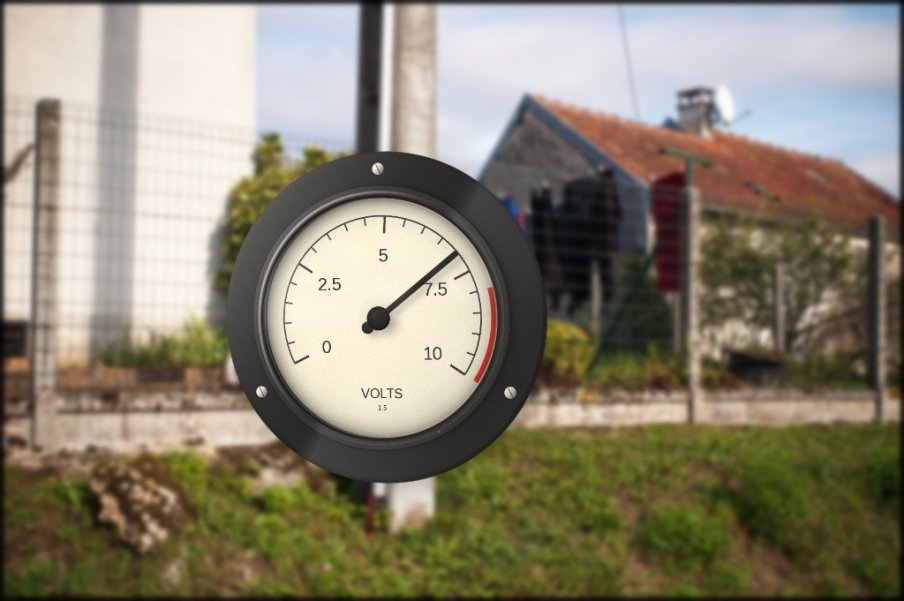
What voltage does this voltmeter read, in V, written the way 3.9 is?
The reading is 7
